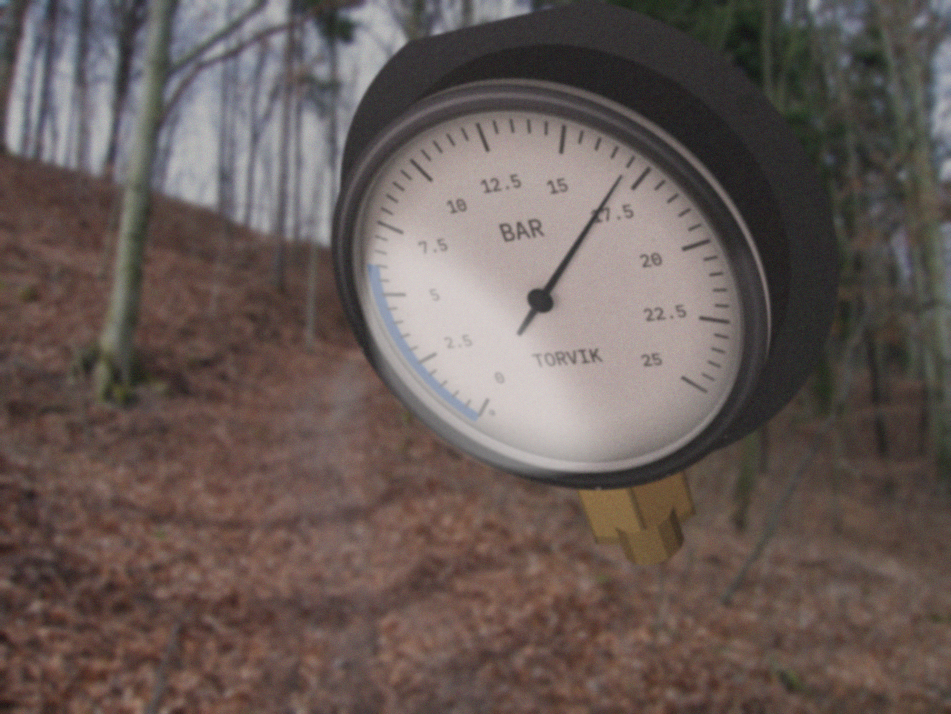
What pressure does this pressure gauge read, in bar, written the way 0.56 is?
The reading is 17
